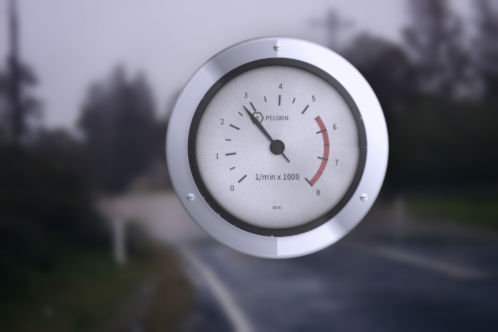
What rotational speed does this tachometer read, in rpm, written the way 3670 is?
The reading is 2750
